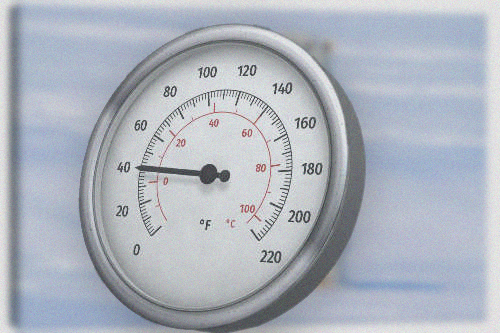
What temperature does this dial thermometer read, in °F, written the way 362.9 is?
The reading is 40
